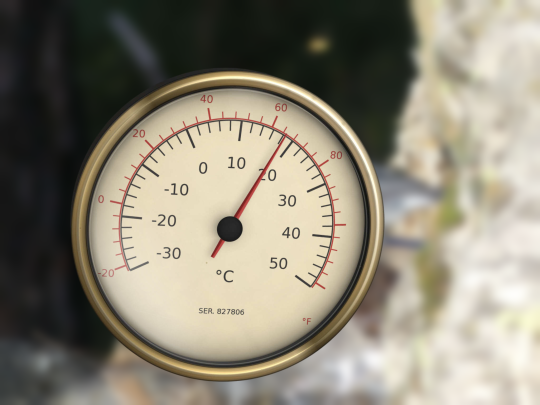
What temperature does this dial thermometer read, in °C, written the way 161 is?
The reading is 18
